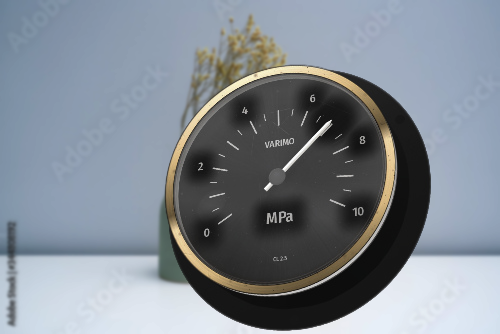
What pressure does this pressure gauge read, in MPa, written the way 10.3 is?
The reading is 7
